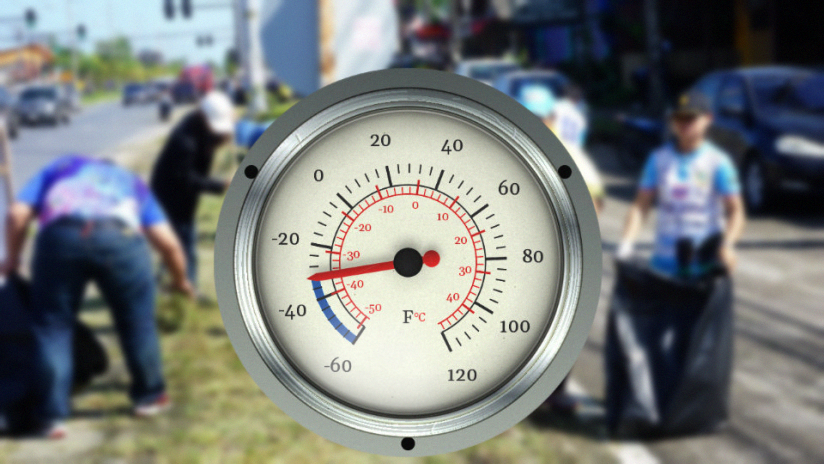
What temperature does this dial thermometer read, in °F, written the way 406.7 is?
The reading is -32
